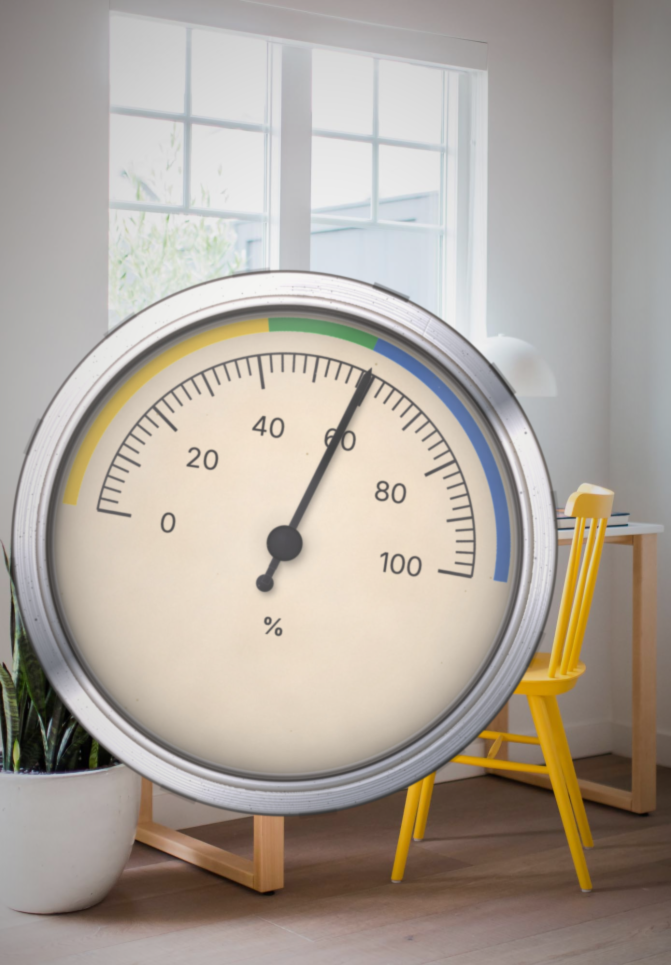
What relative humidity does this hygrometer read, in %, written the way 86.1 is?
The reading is 59
